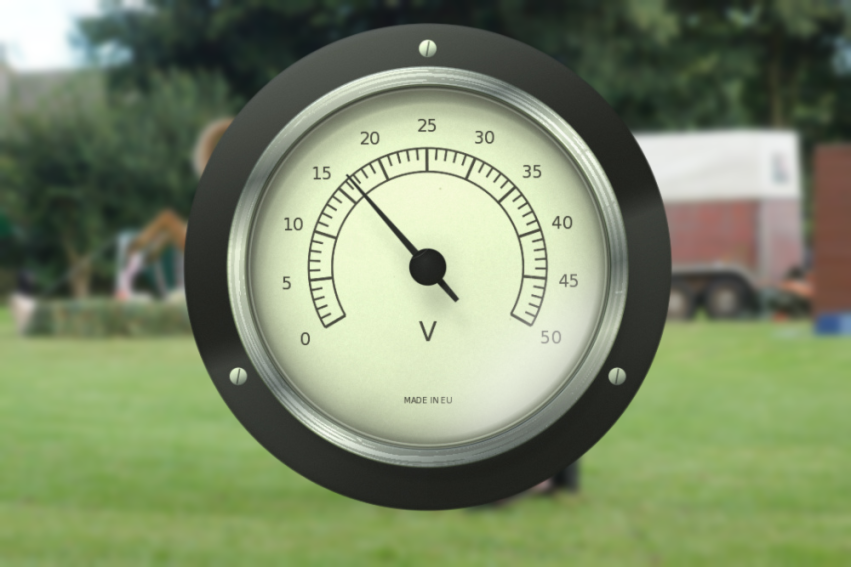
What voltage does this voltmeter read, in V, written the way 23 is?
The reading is 16.5
